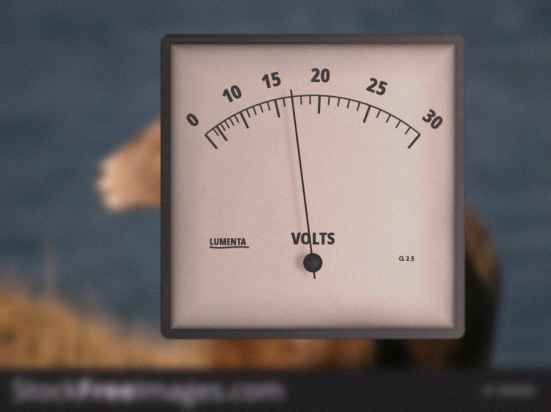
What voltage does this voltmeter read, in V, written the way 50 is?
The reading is 17
